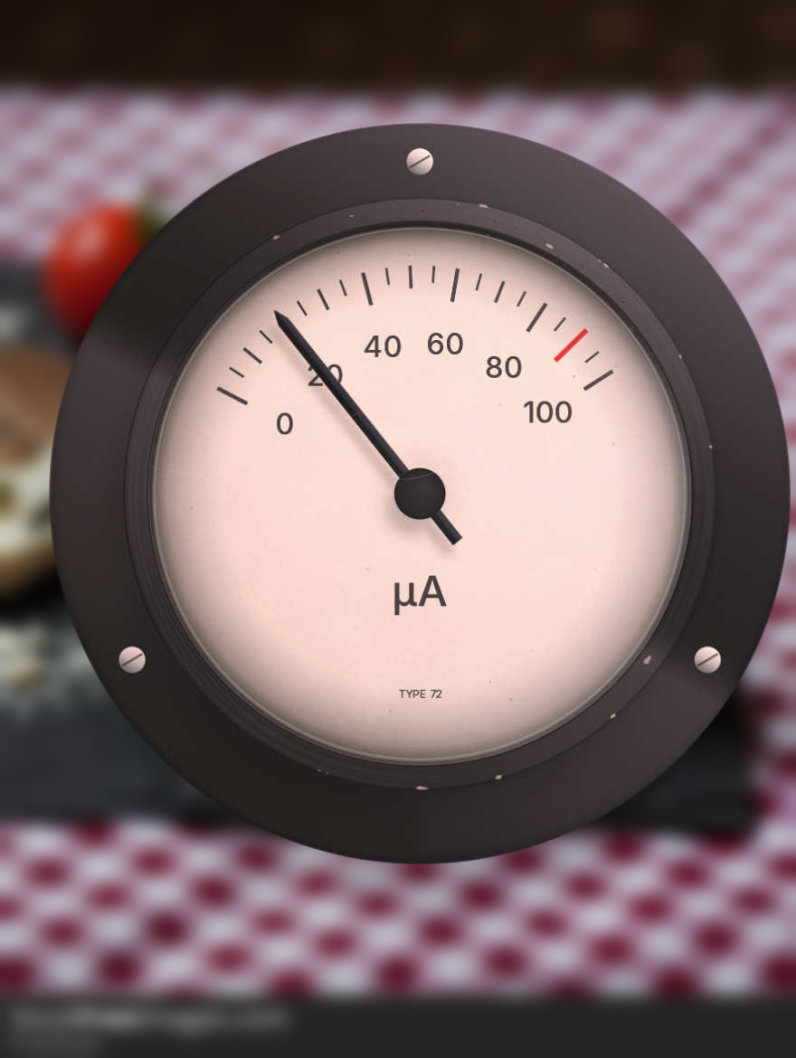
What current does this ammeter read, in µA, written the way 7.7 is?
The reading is 20
